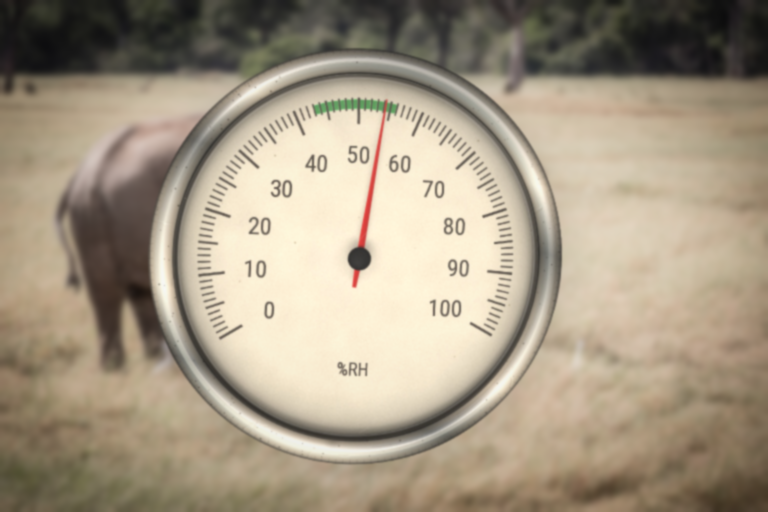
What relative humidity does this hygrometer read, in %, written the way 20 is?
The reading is 54
